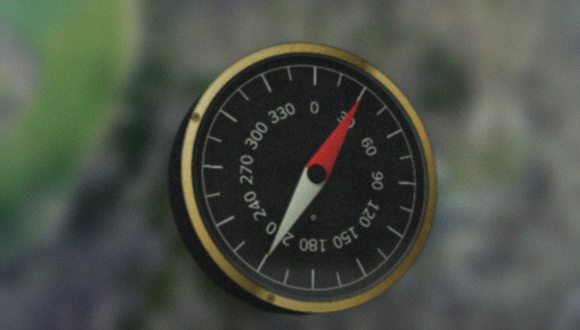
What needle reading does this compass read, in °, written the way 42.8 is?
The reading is 30
